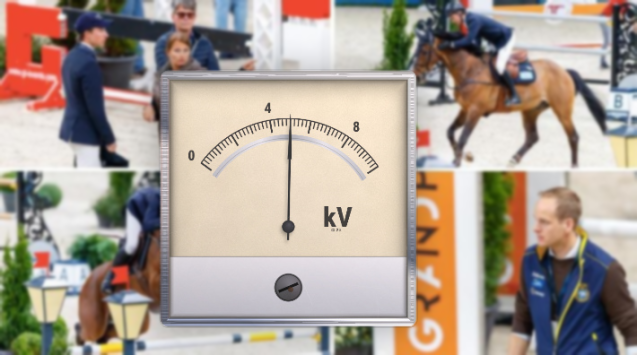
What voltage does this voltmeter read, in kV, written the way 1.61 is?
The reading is 5
